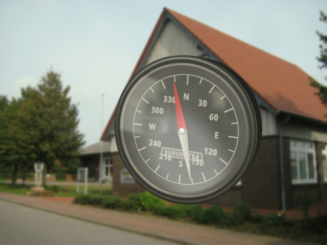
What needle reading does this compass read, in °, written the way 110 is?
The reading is 345
